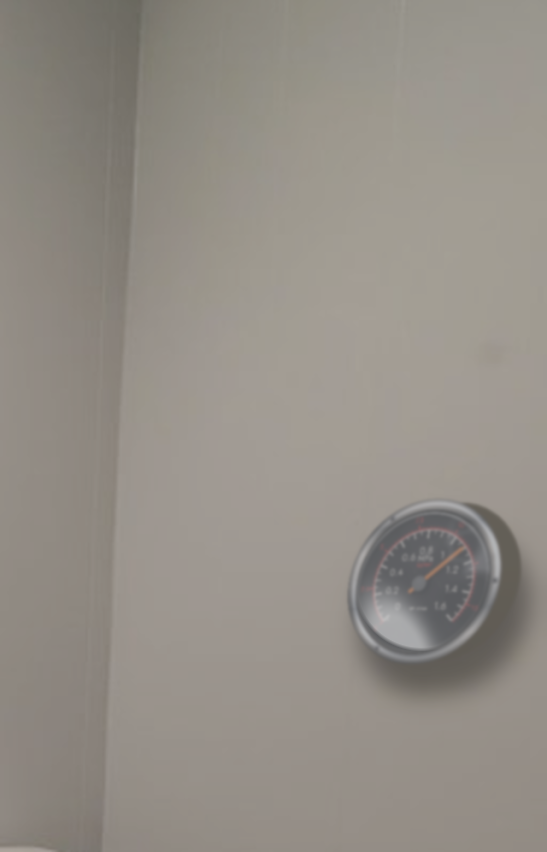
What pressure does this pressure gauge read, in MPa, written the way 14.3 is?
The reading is 1.1
